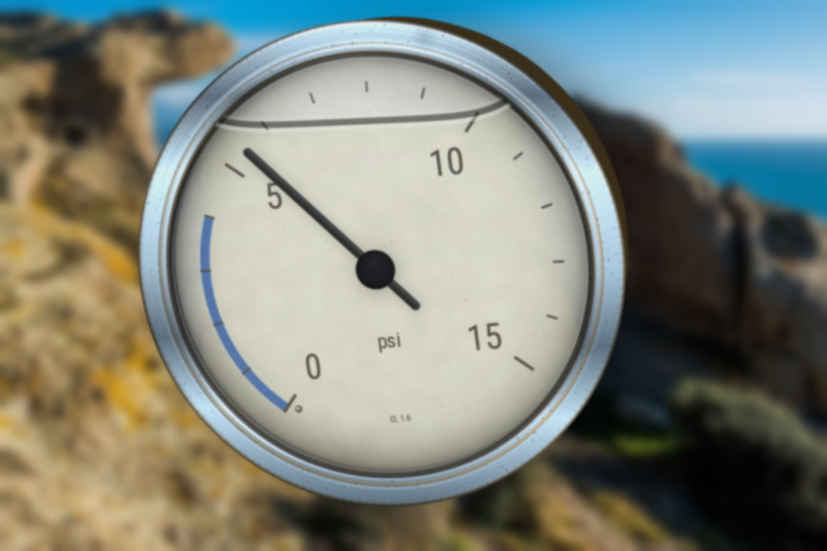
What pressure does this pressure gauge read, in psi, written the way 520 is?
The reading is 5.5
